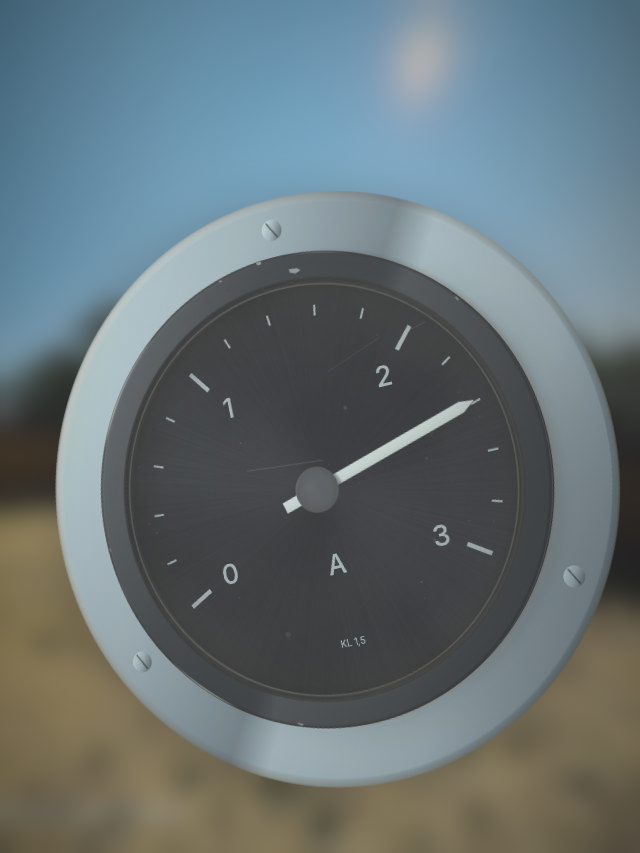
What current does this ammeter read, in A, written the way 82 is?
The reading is 2.4
